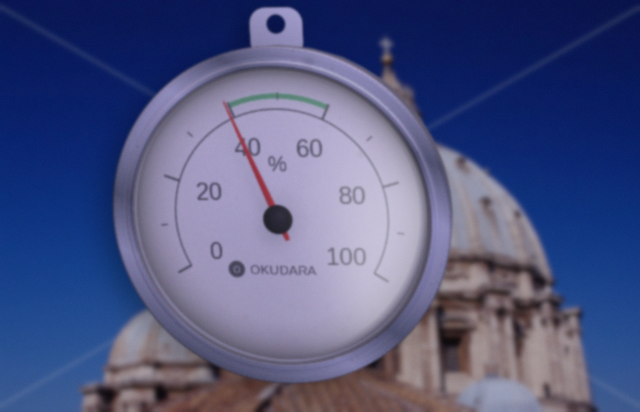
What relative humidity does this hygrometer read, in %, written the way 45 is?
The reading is 40
